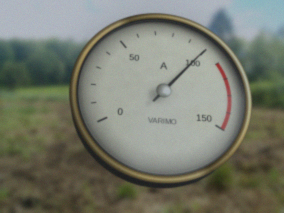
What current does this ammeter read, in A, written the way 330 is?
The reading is 100
